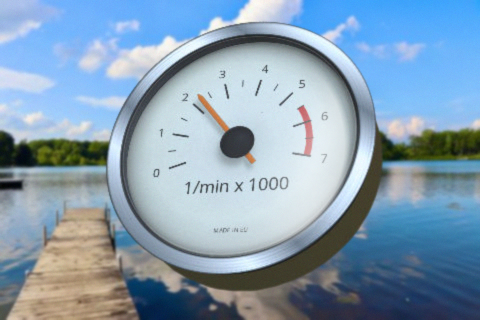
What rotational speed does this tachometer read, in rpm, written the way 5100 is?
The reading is 2250
